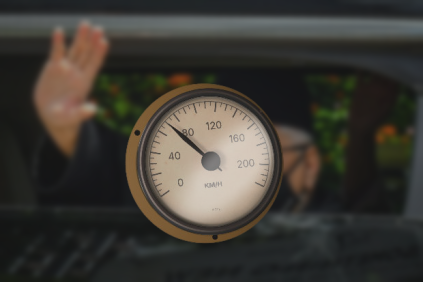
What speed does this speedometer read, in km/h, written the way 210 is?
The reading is 70
